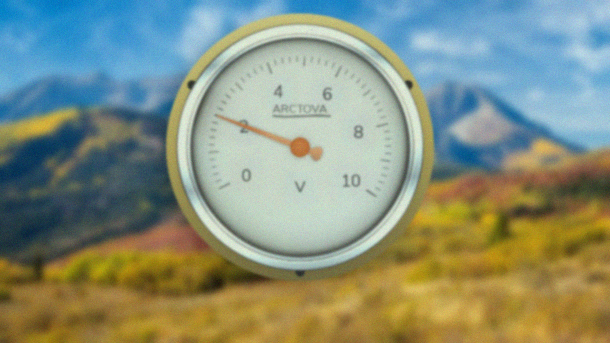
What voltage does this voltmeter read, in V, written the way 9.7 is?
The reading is 2
